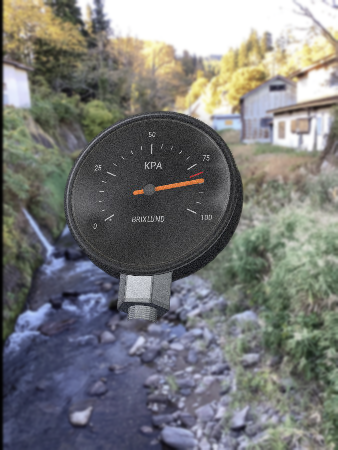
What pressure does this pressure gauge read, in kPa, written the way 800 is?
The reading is 85
